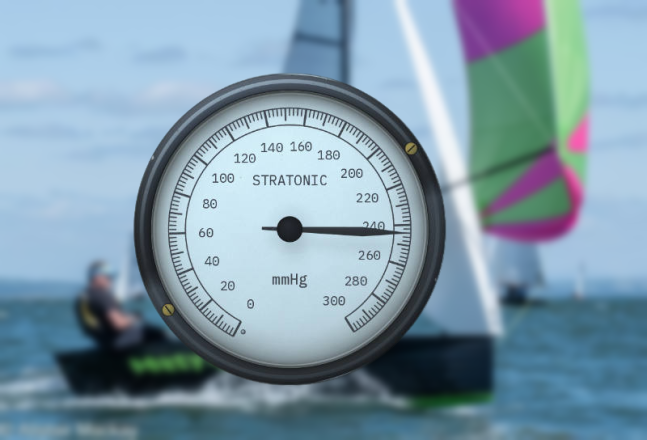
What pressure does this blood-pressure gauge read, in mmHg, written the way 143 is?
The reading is 244
